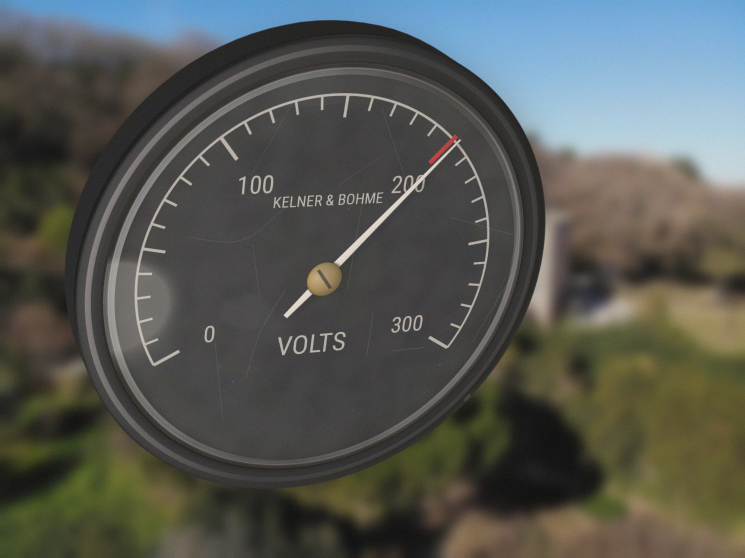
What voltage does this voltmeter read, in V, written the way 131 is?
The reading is 200
